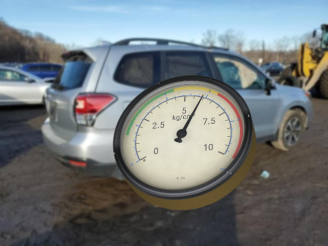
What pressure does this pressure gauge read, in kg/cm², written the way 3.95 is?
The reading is 6
